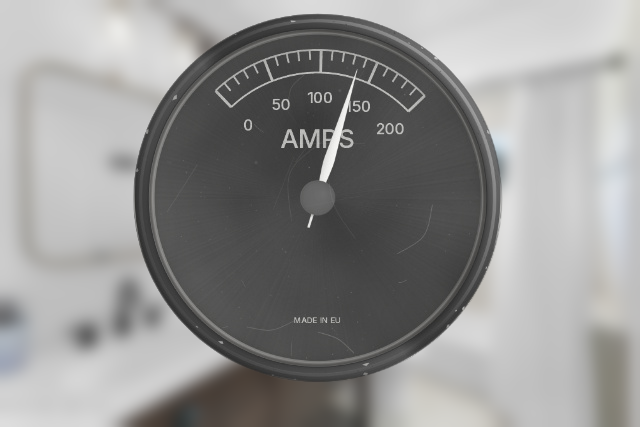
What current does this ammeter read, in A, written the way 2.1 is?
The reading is 135
